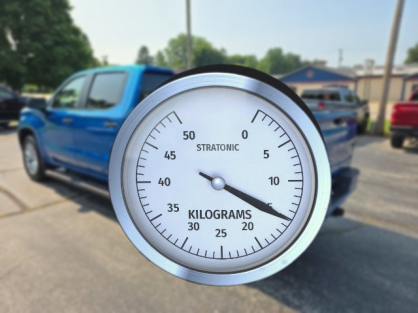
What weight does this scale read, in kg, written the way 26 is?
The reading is 15
